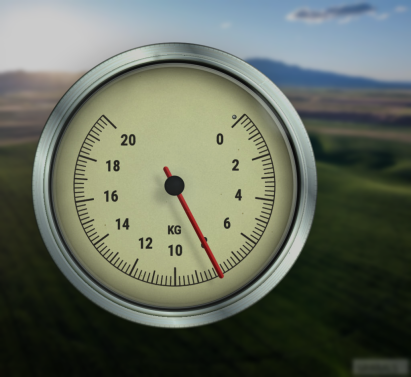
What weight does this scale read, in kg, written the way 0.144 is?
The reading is 8
